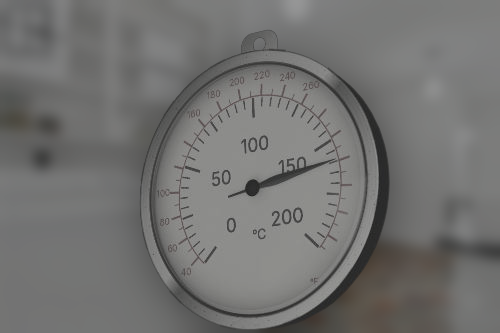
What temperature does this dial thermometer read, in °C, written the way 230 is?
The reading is 160
